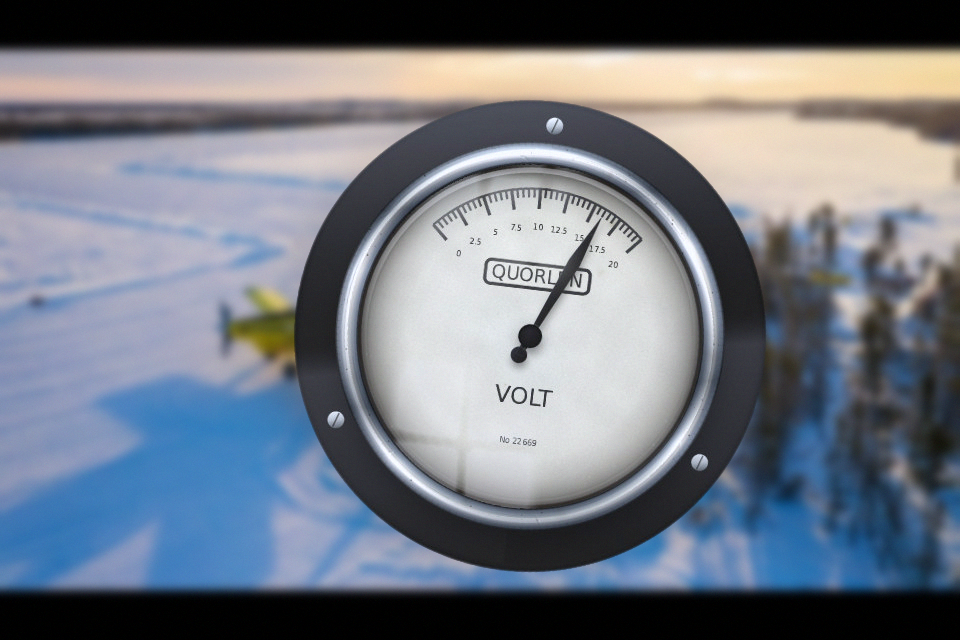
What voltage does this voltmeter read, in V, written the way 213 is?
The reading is 16
